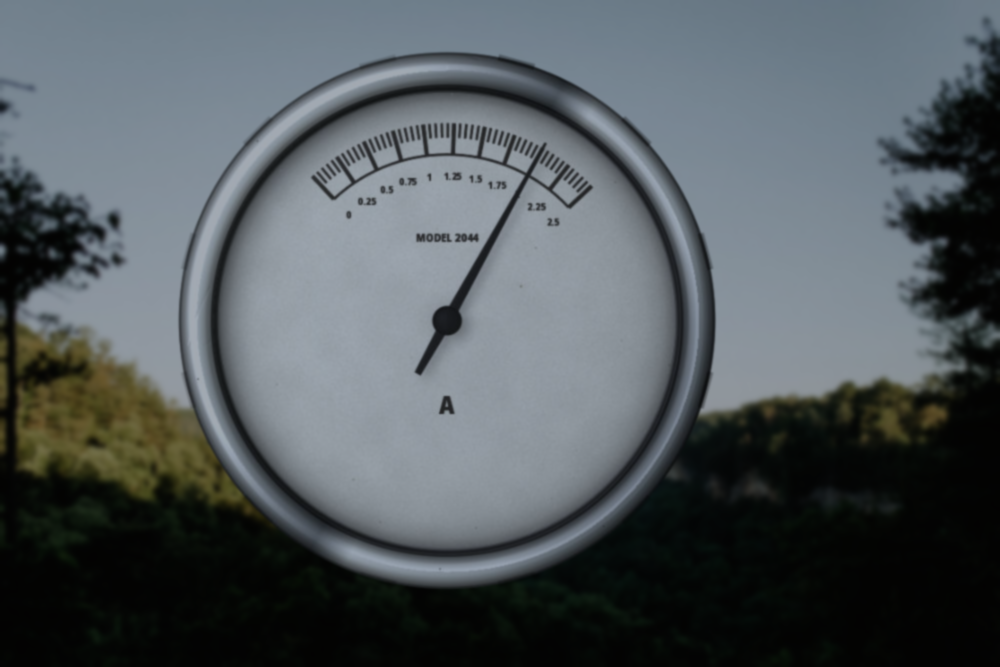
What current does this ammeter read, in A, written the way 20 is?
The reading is 2
